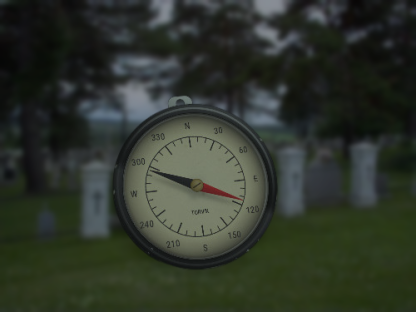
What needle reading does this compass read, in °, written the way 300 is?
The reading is 115
